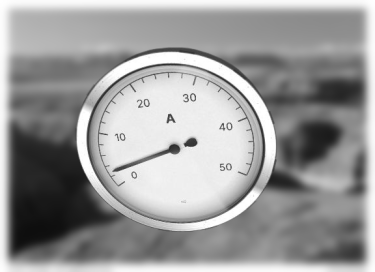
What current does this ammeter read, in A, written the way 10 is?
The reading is 3
